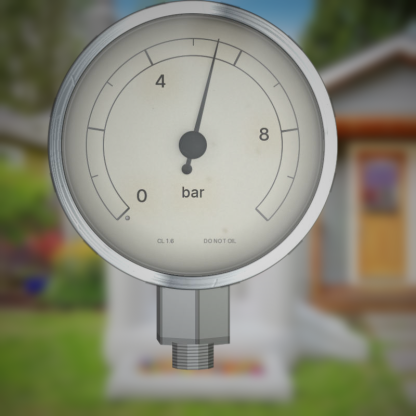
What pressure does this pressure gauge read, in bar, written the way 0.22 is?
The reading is 5.5
